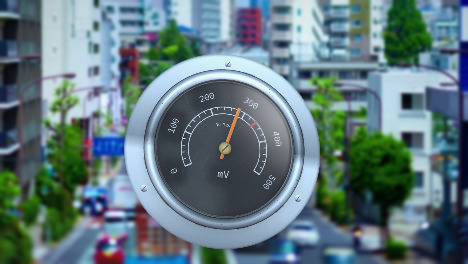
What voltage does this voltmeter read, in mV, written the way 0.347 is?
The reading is 280
